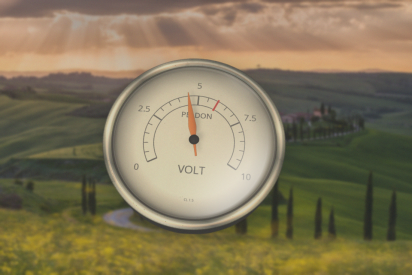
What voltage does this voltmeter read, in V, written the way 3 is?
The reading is 4.5
